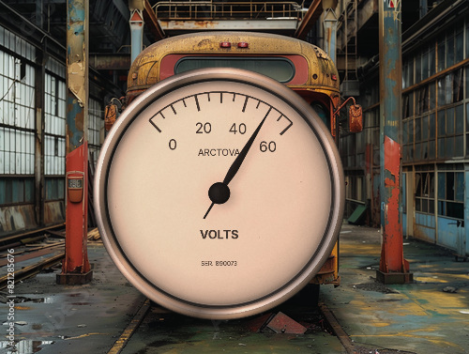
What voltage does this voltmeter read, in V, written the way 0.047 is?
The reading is 50
